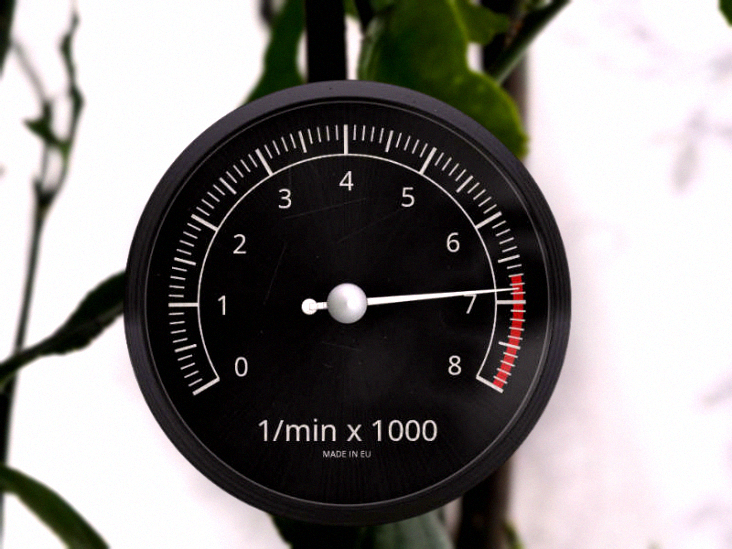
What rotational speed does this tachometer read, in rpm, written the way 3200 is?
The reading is 6850
